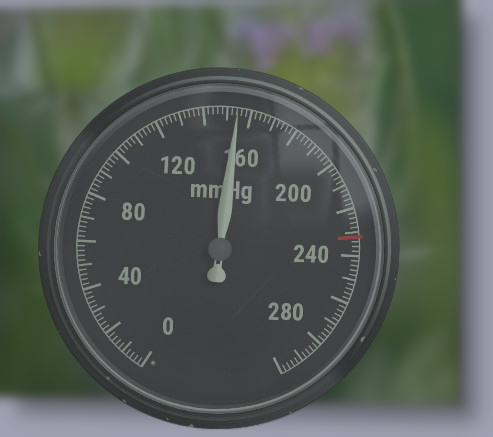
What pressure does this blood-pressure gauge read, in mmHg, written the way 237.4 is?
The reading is 154
